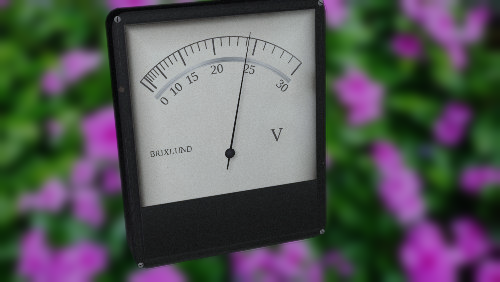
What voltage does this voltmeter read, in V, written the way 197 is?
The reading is 24
